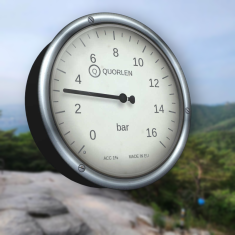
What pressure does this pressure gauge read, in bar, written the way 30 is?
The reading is 3
